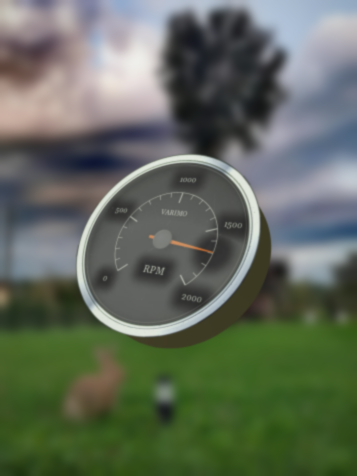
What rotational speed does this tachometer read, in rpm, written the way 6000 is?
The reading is 1700
